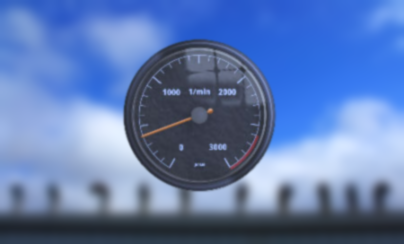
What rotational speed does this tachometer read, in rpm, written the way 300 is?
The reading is 400
